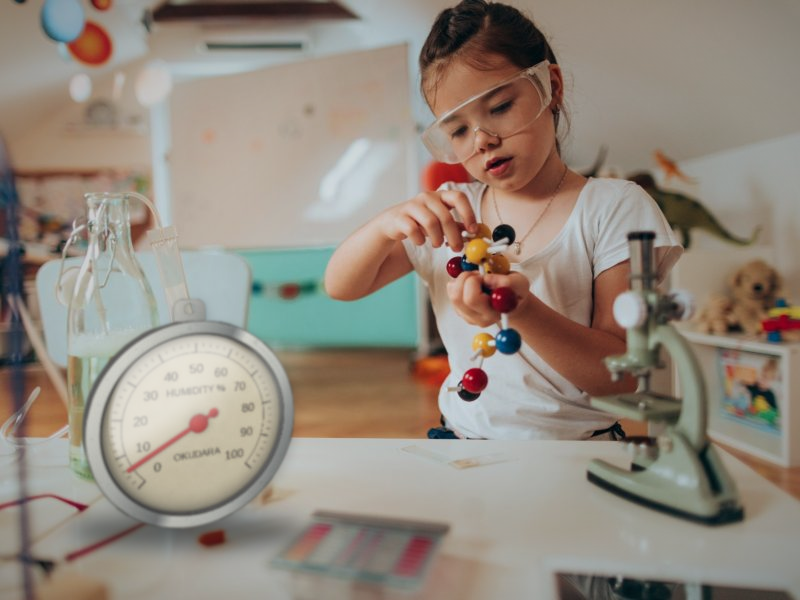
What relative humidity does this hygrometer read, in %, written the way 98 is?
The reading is 6
